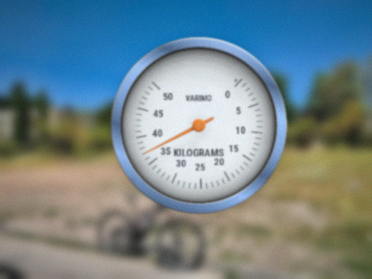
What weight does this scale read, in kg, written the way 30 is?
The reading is 37
